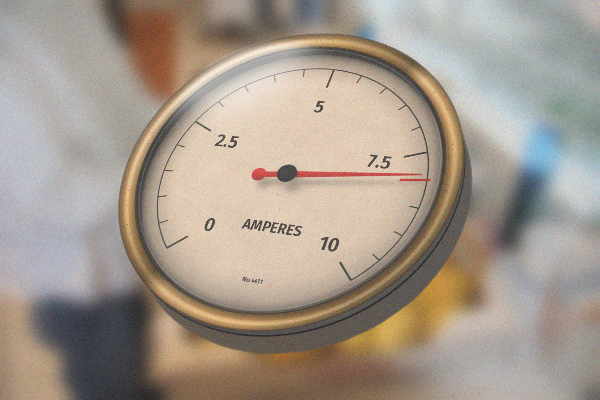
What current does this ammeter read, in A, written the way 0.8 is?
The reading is 8
